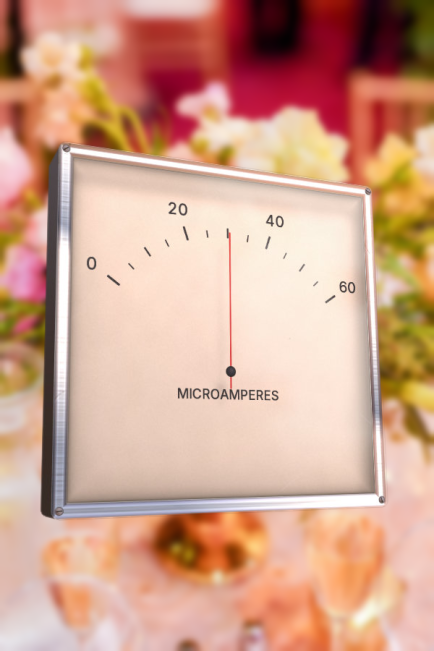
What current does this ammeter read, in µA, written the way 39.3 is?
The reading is 30
